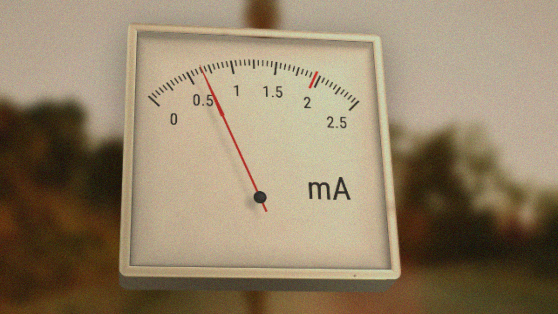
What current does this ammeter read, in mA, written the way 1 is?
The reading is 0.65
